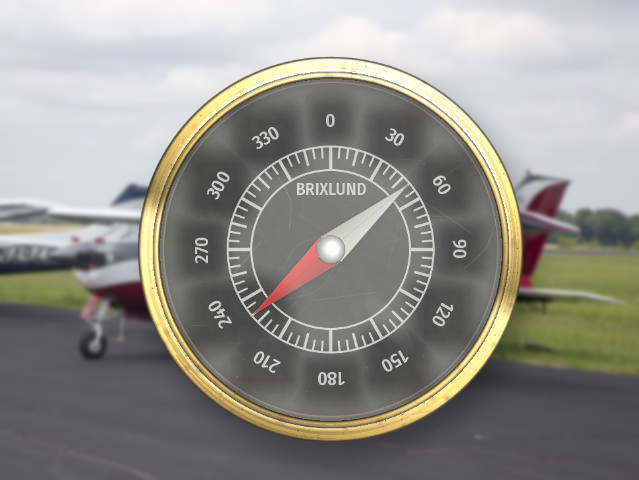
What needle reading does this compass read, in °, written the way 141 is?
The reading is 230
